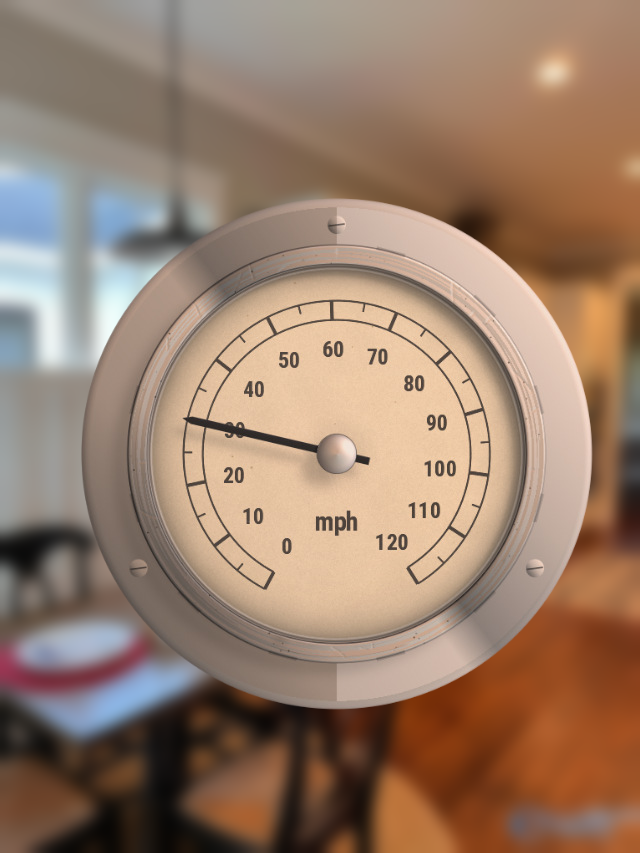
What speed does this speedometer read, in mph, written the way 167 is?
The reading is 30
